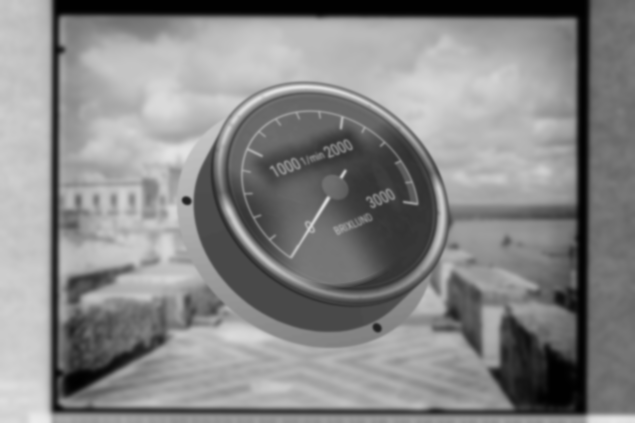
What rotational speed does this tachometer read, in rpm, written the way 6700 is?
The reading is 0
